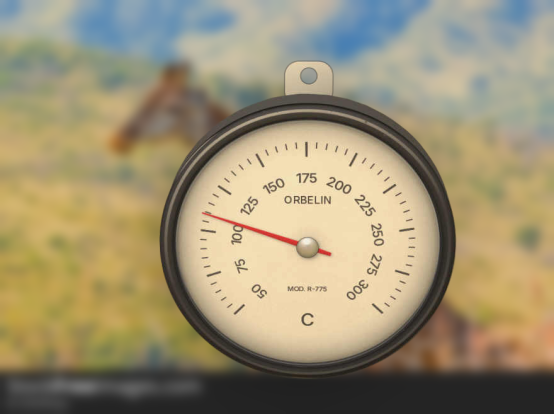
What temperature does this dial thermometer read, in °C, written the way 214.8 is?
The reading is 110
